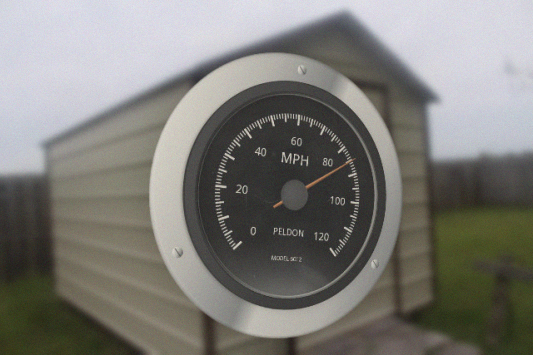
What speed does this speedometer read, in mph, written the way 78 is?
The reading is 85
